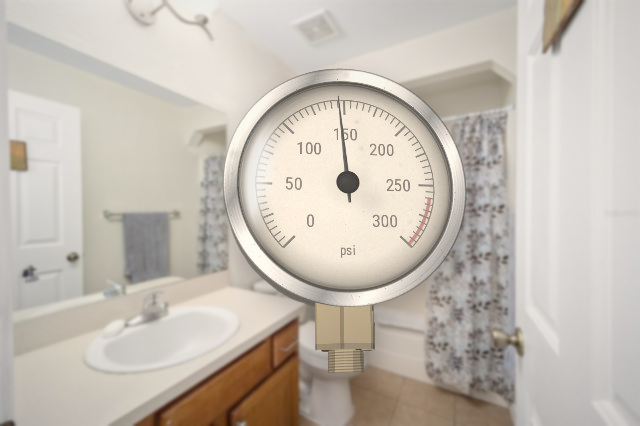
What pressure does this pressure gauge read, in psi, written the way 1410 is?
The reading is 145
